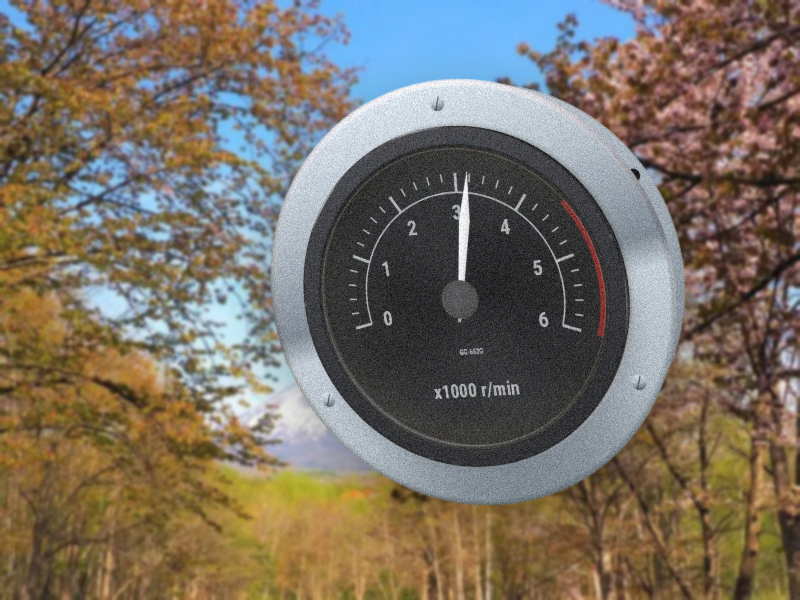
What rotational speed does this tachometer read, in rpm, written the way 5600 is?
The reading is 3200
